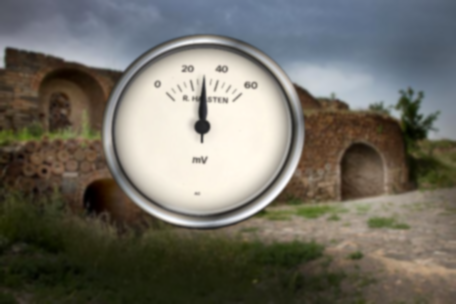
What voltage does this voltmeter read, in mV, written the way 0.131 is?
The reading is 30
